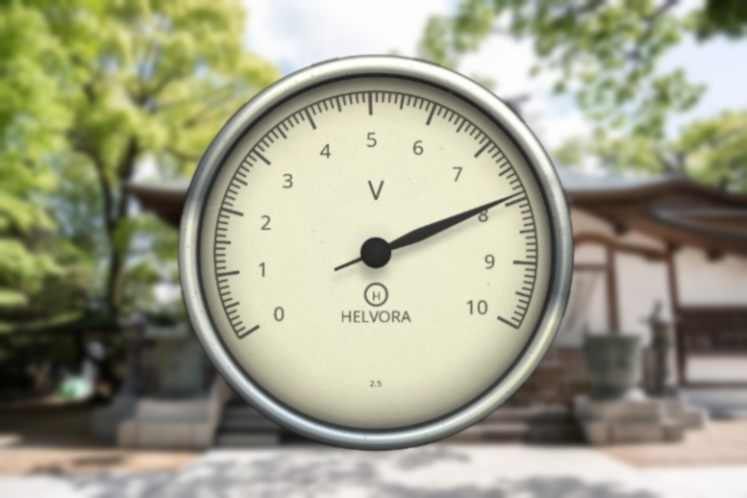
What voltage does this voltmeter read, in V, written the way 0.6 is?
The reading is 7.9
